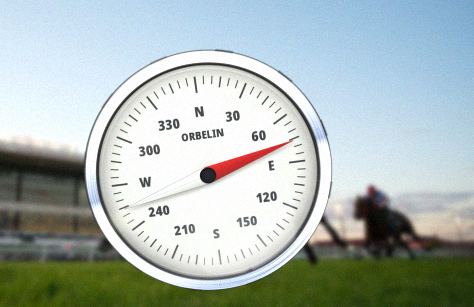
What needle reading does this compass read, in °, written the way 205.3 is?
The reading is 75
